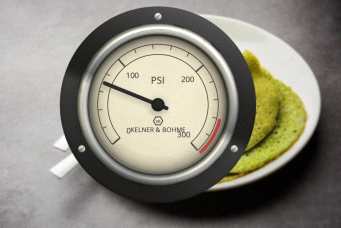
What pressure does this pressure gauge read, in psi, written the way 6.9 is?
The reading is 70
